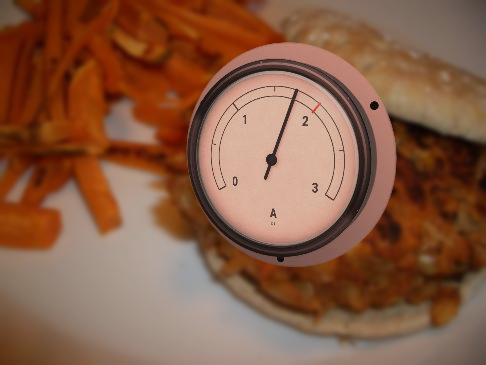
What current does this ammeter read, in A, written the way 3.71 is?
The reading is 1.75
